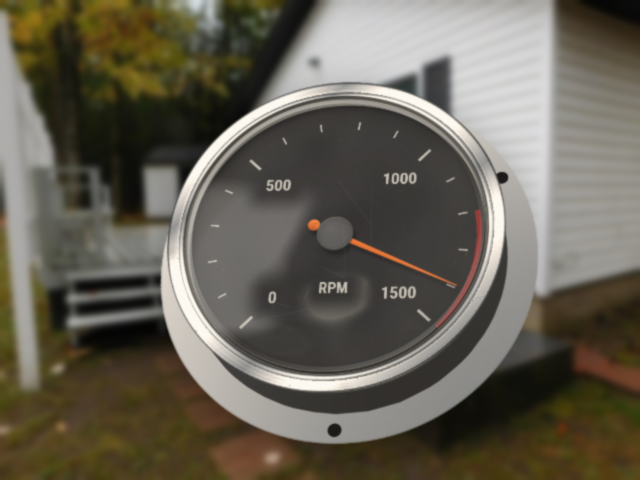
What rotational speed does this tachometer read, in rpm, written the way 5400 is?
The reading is 1400
